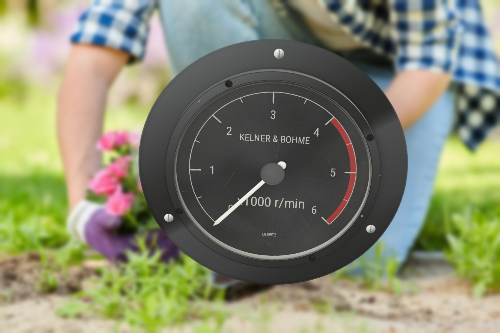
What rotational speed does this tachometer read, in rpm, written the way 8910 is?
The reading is 0
